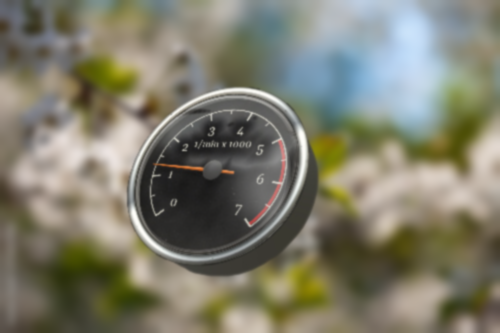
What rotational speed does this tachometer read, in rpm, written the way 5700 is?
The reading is 1250
